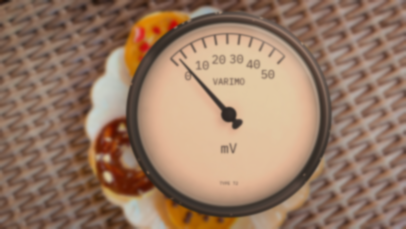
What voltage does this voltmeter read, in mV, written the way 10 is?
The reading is 2.5
